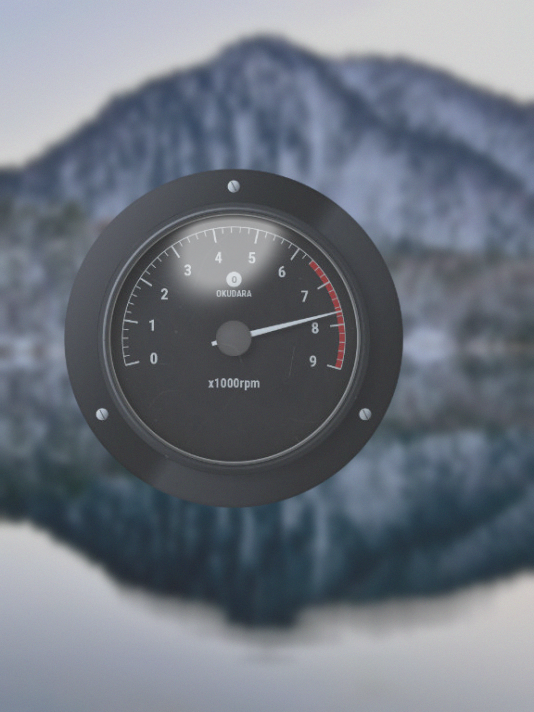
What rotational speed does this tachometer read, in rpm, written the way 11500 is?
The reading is 7700
